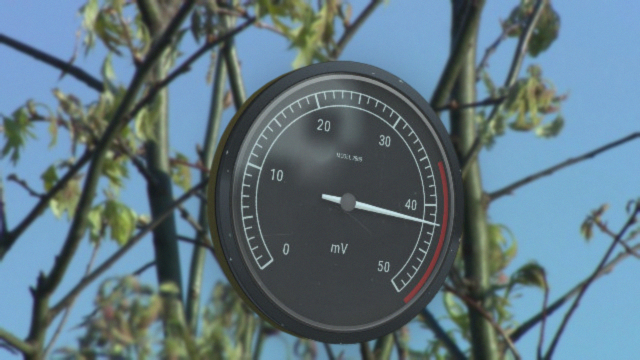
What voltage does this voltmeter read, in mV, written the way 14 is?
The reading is 42
